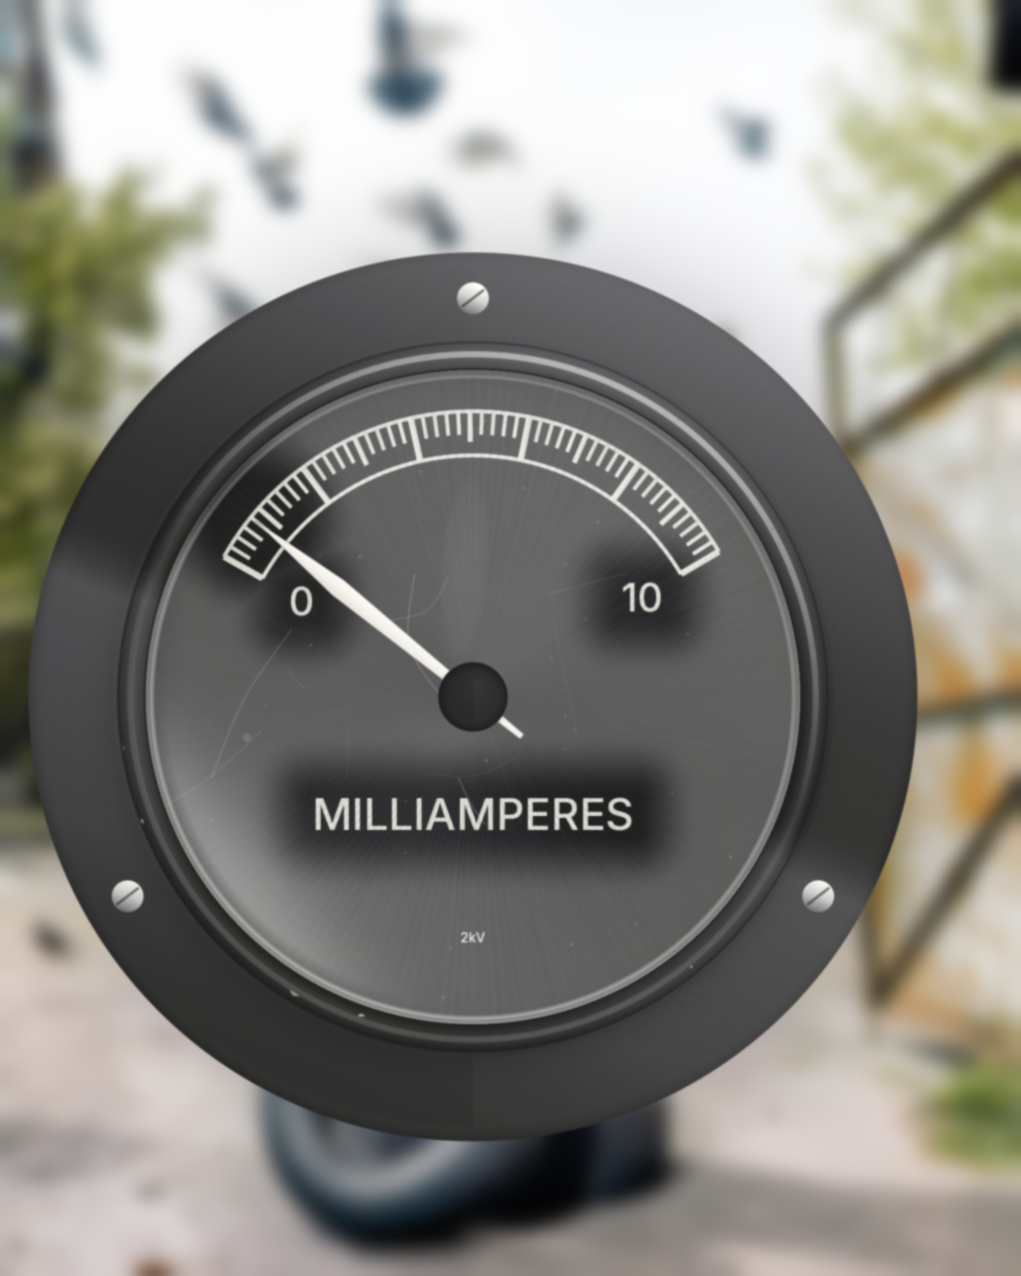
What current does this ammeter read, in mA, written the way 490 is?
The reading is 0.8
